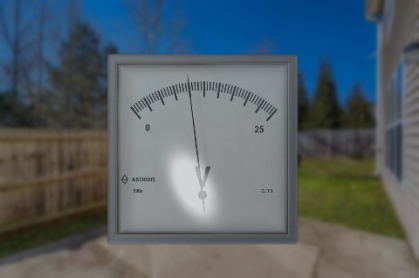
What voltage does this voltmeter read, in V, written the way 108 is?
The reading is 10
